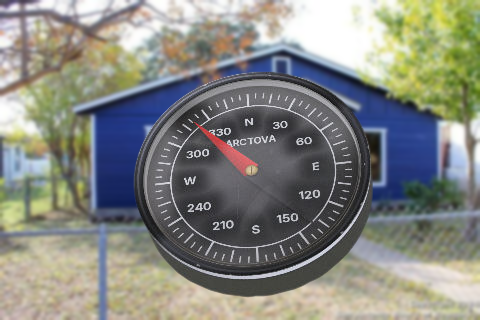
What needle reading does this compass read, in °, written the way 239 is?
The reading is 320
